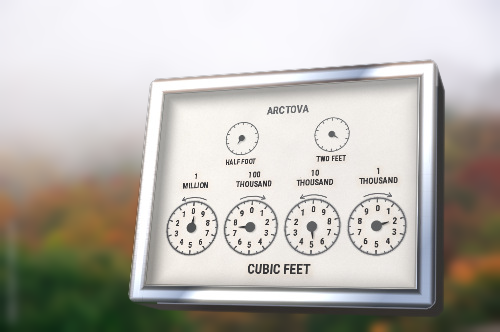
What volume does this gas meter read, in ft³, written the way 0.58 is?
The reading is 975200
